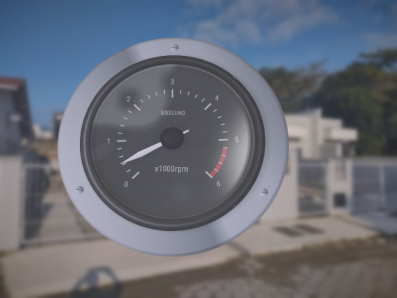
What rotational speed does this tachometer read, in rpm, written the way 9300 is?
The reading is 400
